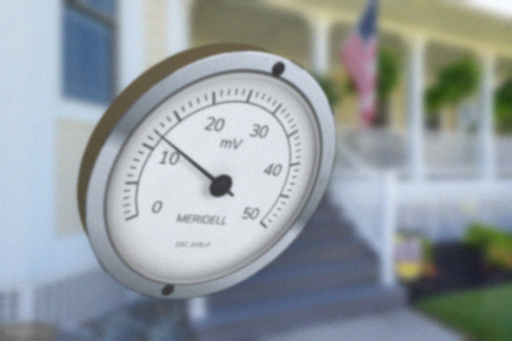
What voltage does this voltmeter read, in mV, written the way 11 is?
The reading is 12
